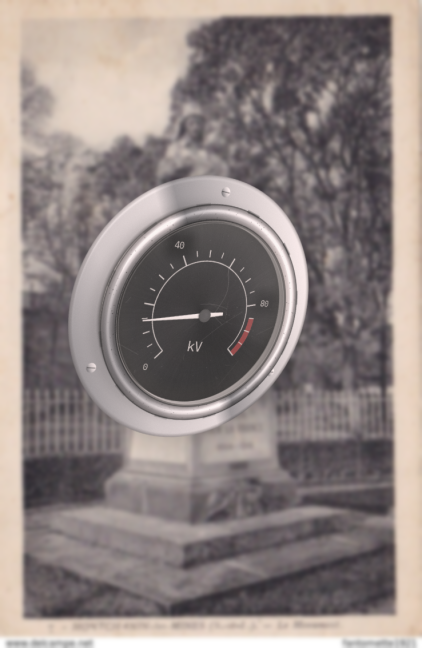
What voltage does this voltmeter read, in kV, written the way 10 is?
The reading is 15
